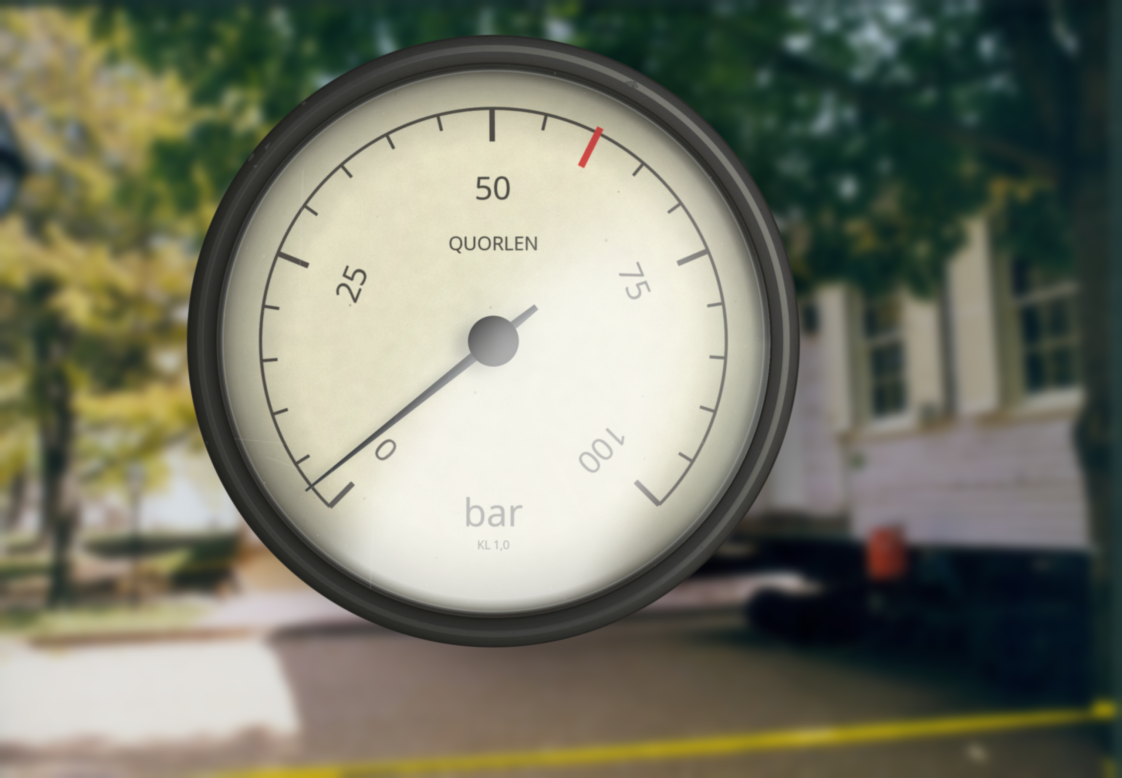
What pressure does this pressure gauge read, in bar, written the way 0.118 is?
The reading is 2.5
